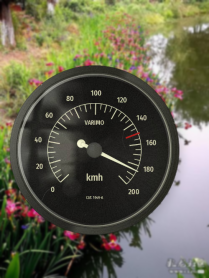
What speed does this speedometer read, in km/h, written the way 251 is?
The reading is 185
